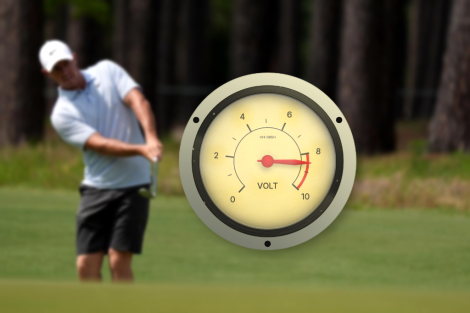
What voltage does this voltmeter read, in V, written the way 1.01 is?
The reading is 8.5
